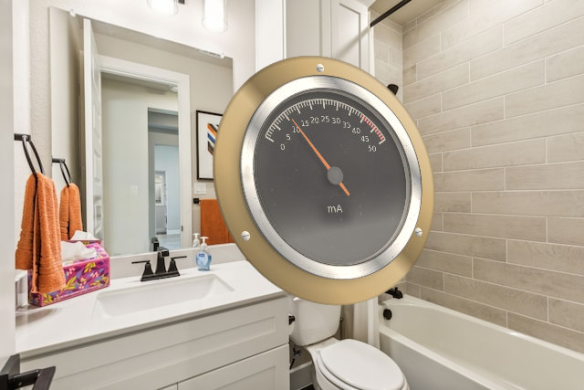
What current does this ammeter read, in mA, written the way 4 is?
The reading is 10
